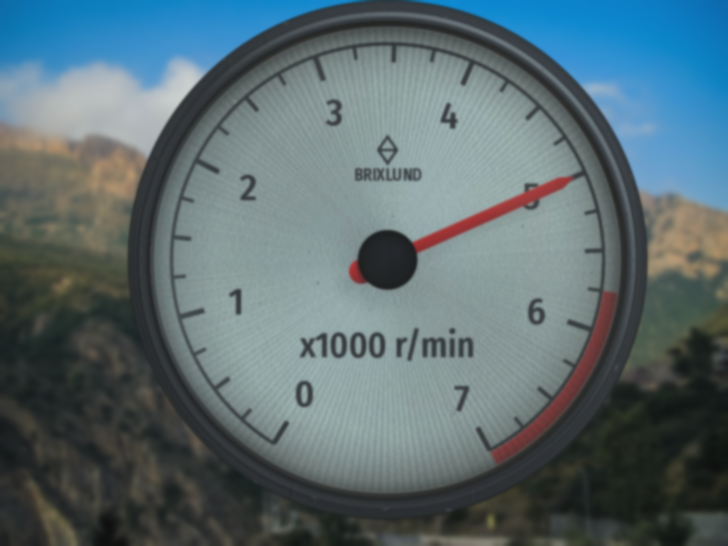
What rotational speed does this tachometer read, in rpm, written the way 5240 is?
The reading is 5000
